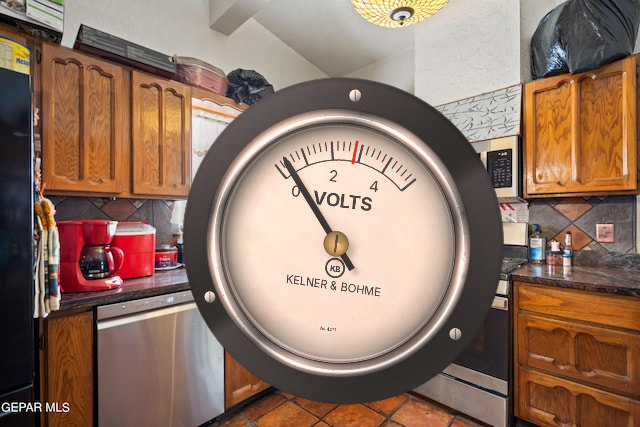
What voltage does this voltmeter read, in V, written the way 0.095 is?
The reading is 0.4
